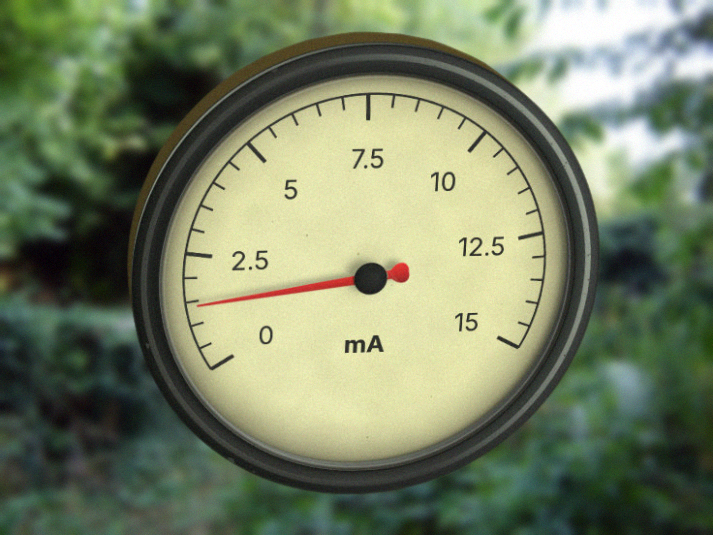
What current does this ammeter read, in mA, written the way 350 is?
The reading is 1.5
